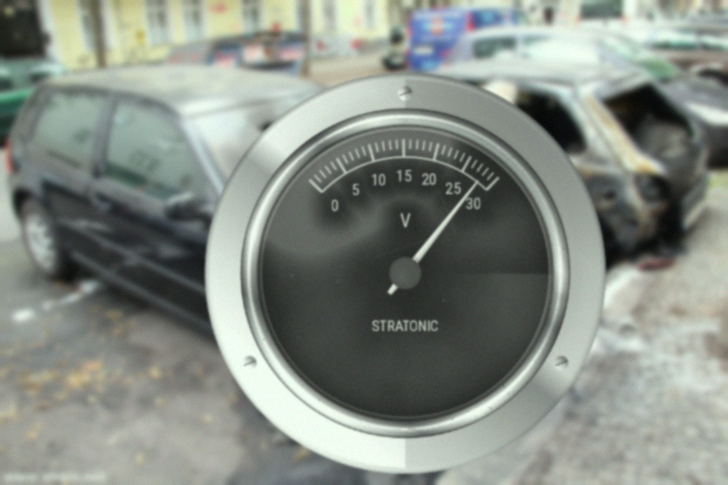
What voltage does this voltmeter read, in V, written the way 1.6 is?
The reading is 28
